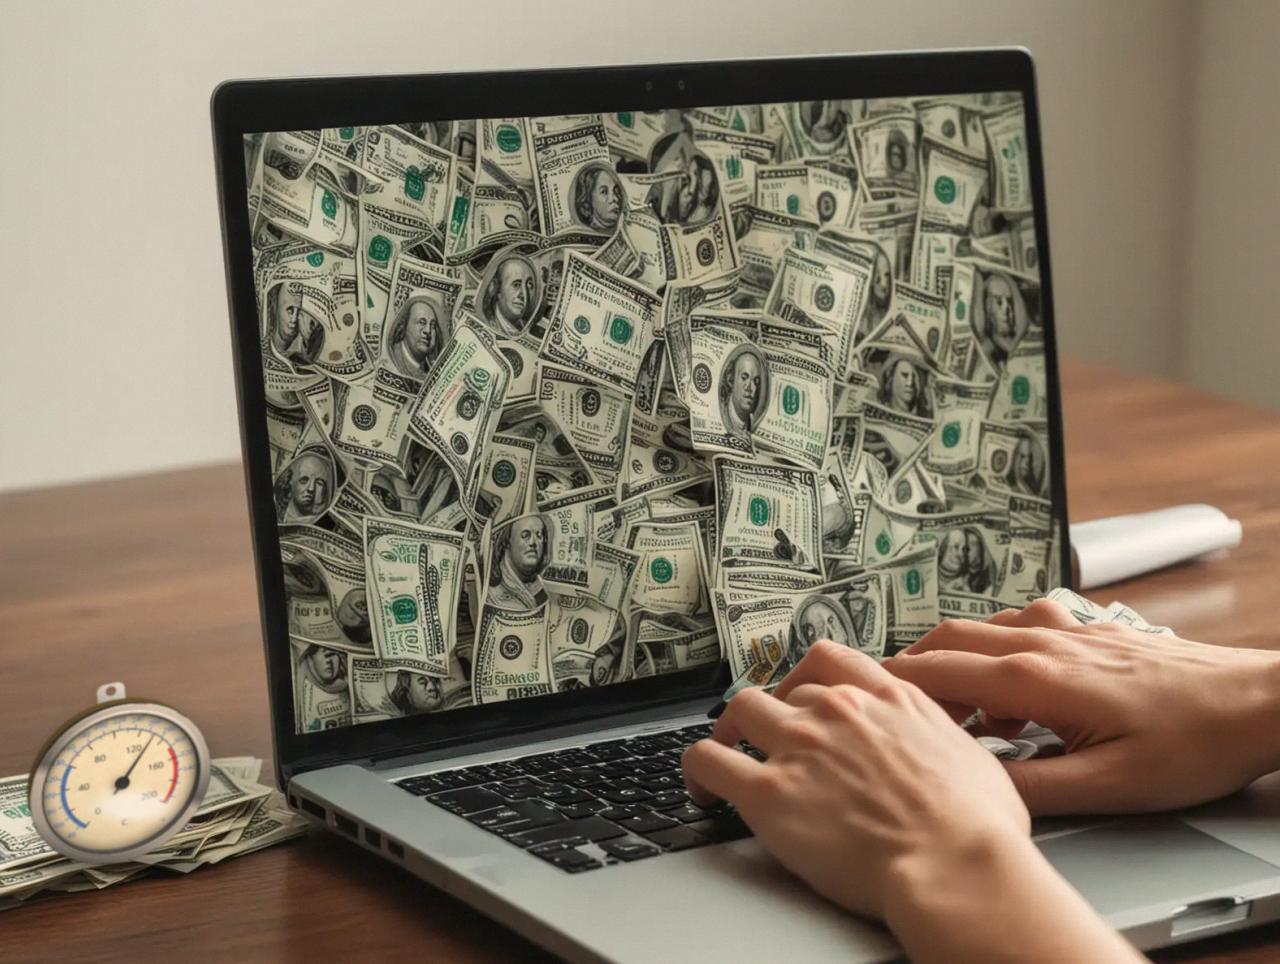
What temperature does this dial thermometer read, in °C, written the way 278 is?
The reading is 130
